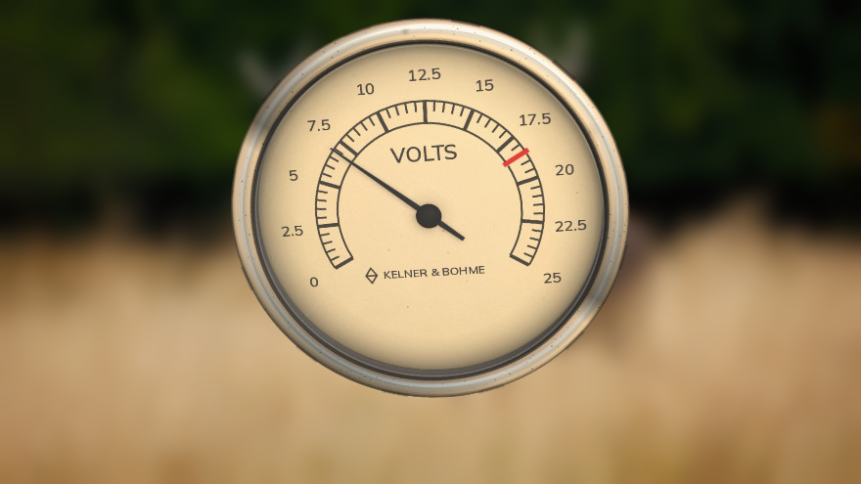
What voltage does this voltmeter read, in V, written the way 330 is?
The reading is 7
